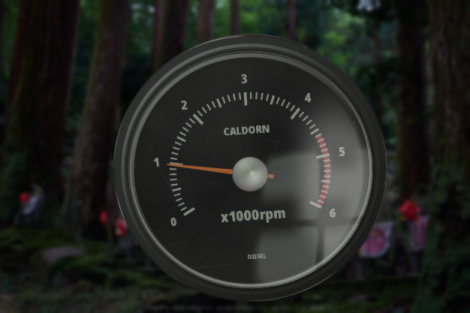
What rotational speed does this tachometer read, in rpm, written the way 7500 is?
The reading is 1000
